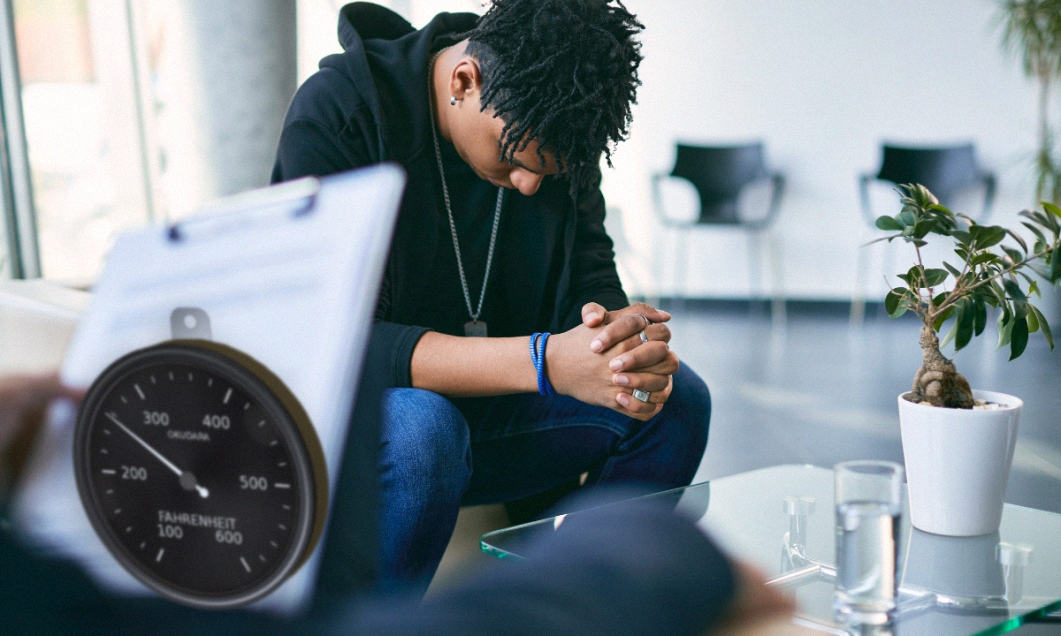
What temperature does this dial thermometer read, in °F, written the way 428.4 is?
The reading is 260
